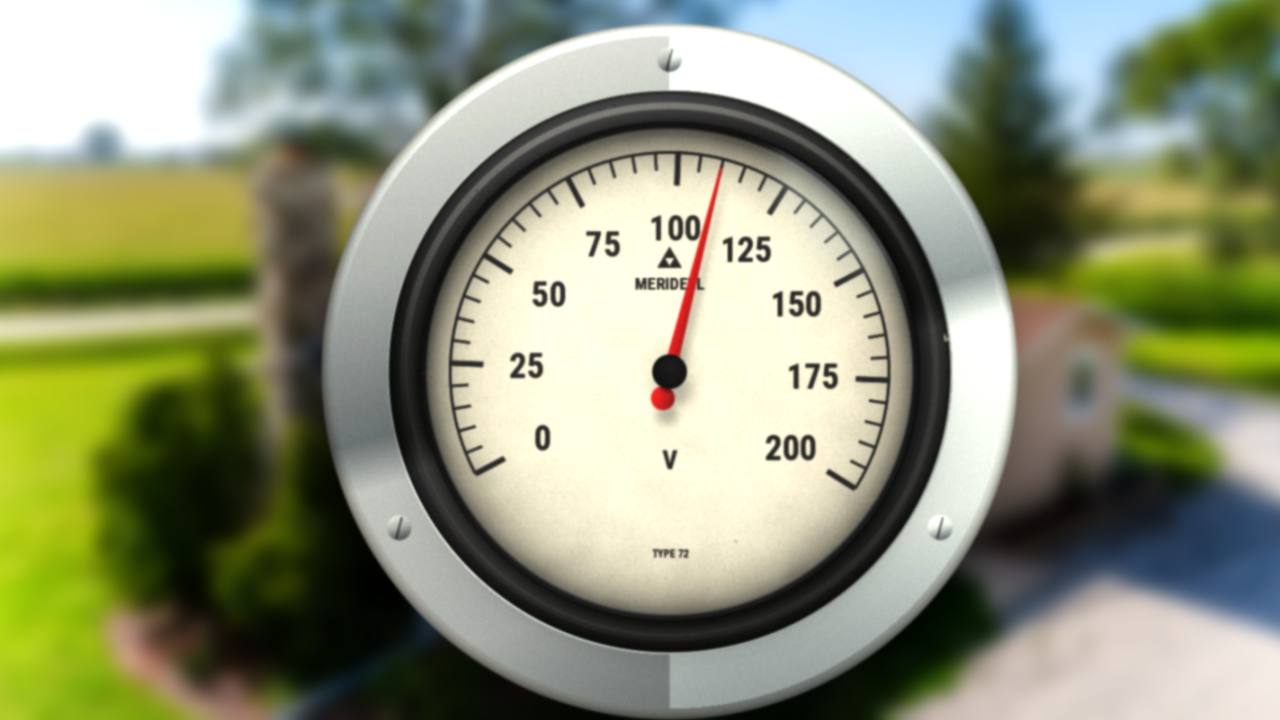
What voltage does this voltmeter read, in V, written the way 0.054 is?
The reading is 110
